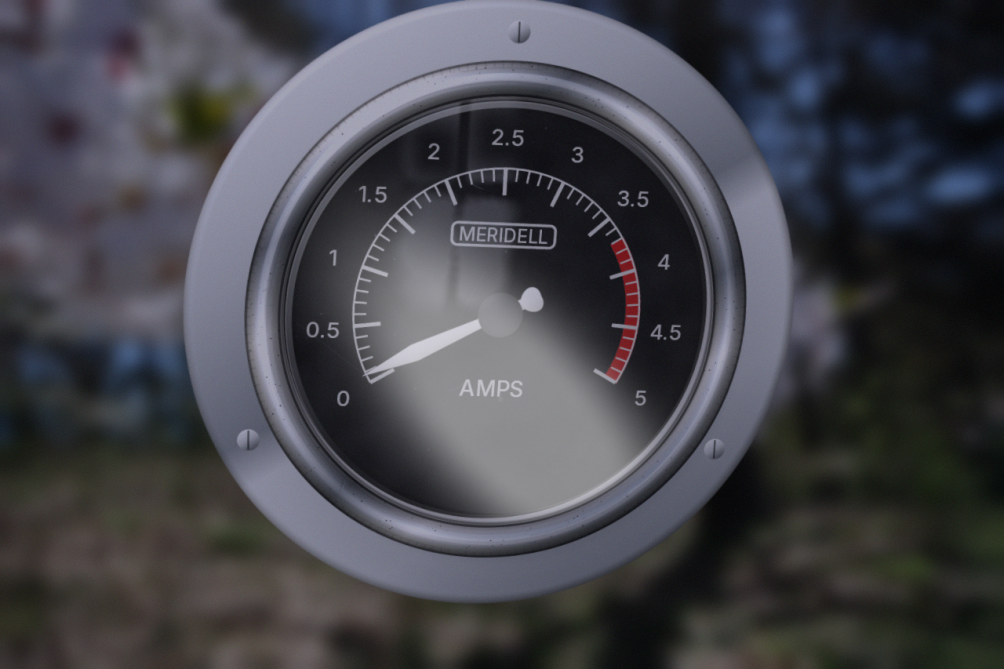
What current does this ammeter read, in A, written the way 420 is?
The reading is 0.1
